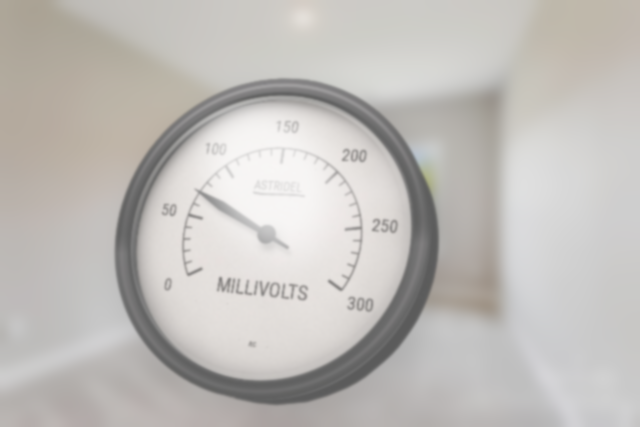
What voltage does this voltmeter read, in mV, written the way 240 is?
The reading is 70
